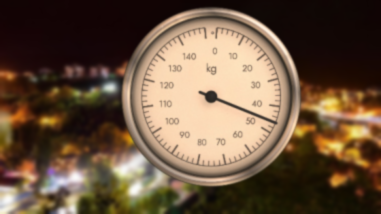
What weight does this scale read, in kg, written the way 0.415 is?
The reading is 46
